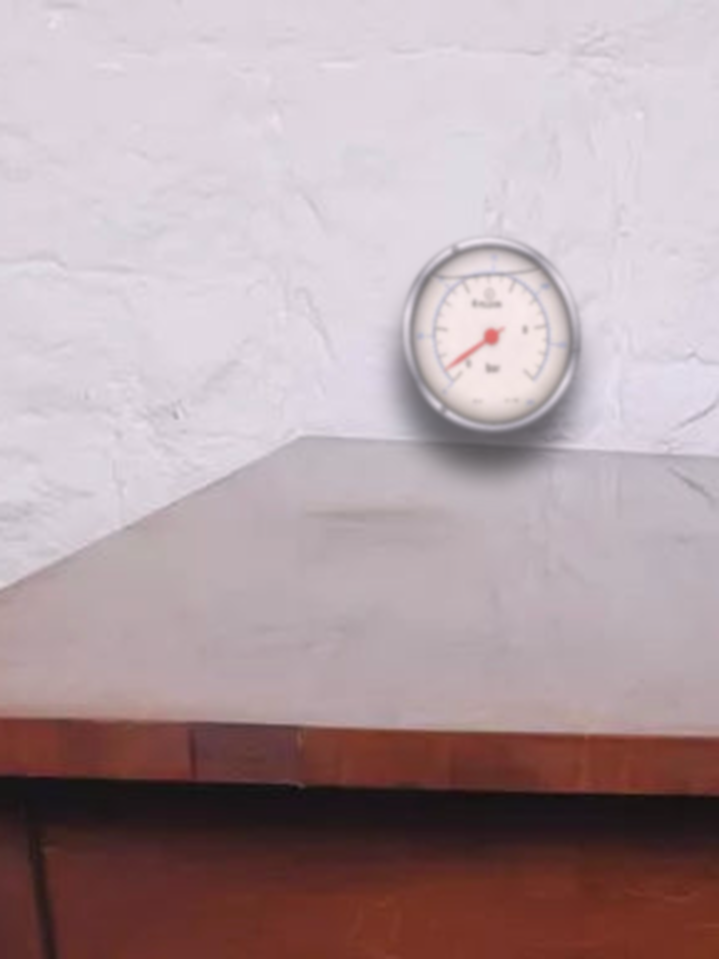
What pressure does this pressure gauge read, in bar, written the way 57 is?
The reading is 0.5
